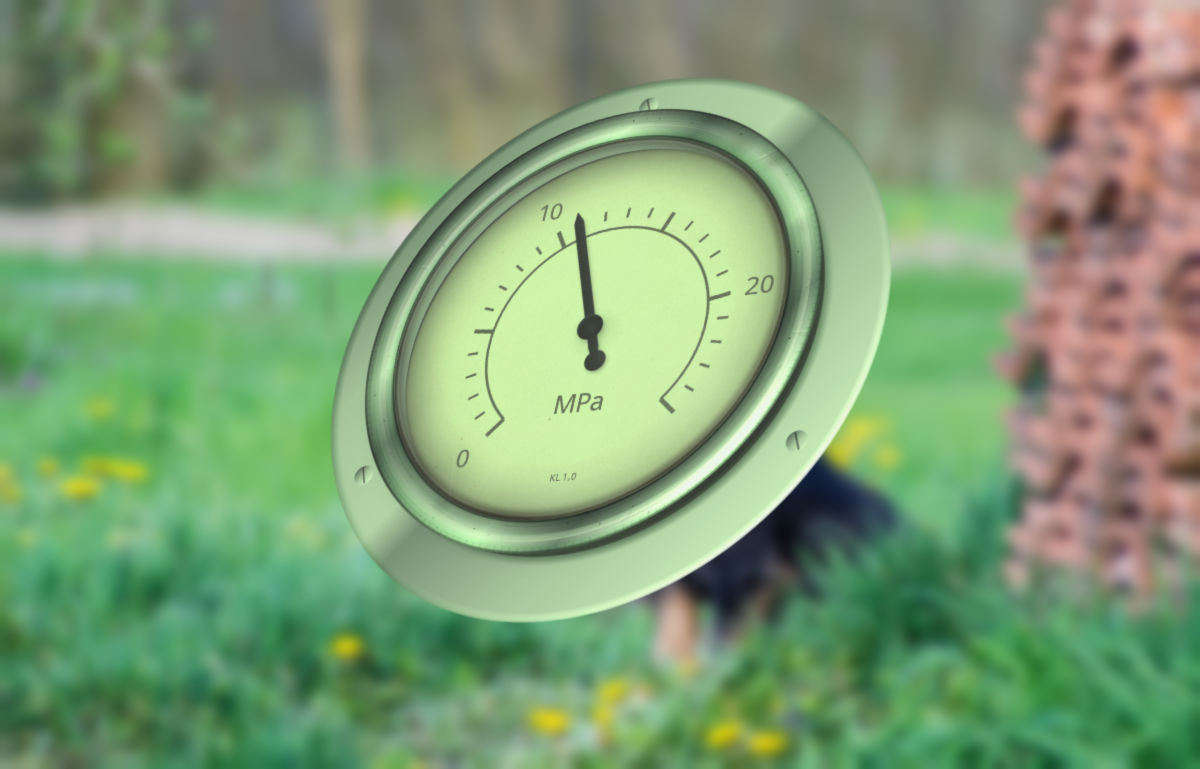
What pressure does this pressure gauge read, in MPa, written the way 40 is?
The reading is 11
